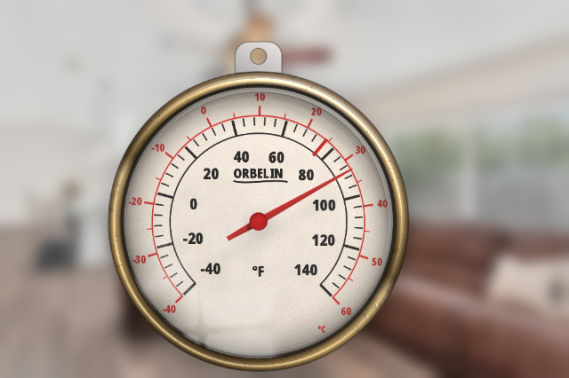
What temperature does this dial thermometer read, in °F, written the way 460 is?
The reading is 90
